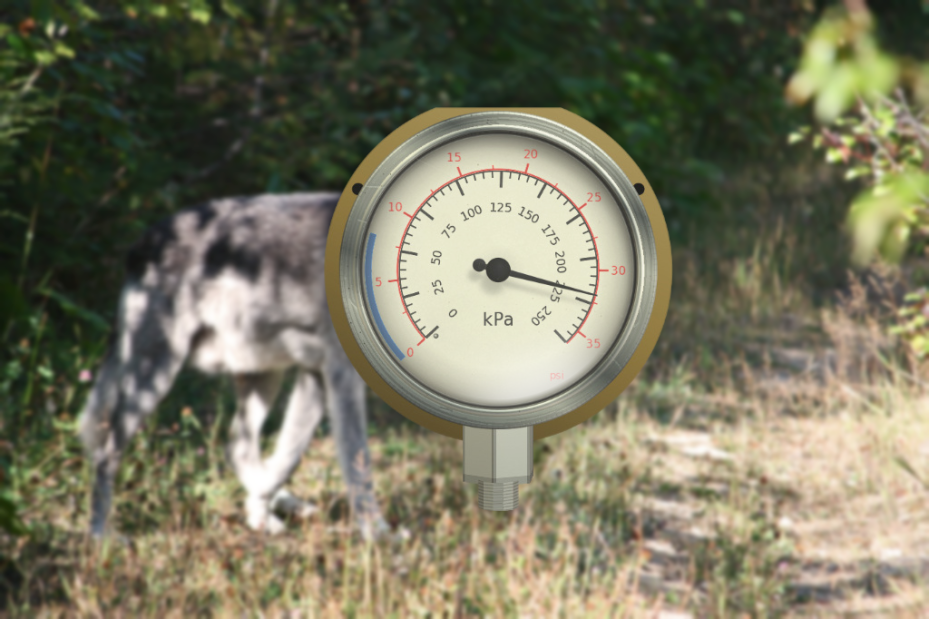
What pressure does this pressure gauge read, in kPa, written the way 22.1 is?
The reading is 220
